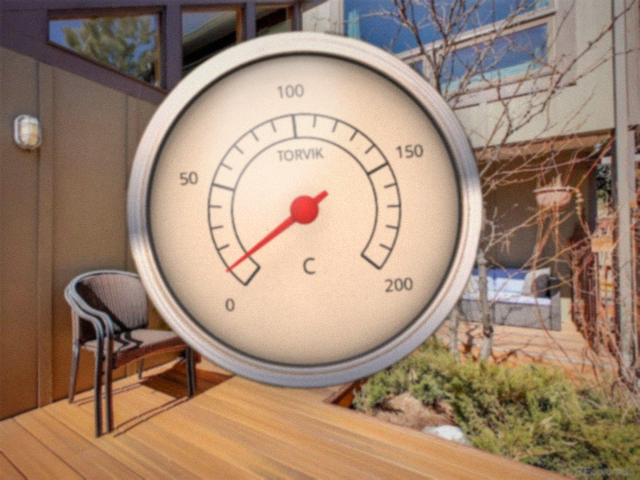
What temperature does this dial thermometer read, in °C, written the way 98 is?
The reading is 10
